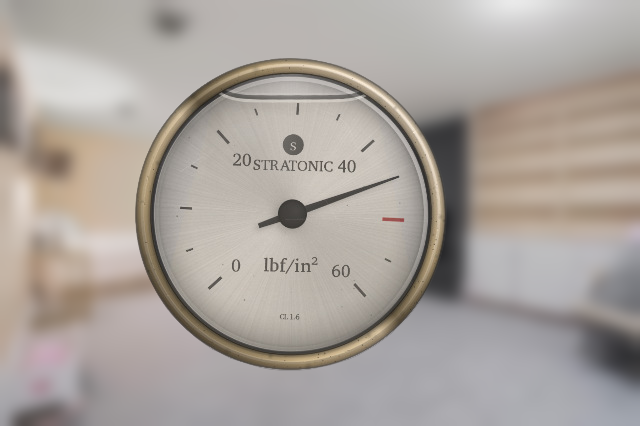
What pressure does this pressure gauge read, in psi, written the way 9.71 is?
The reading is 45
